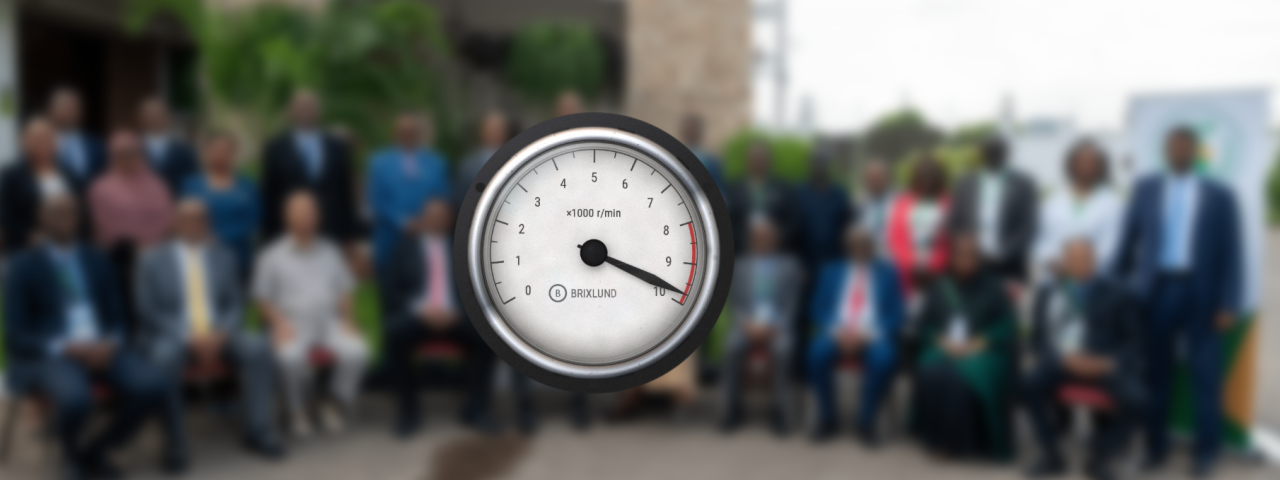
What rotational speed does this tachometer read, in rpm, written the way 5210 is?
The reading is 9750
